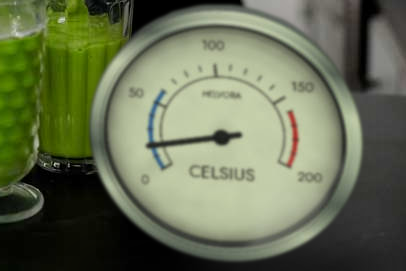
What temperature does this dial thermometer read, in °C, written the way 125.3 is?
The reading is 20
